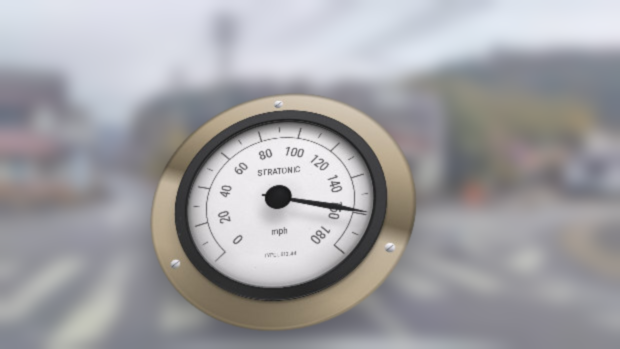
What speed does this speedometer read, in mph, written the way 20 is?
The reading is 160
